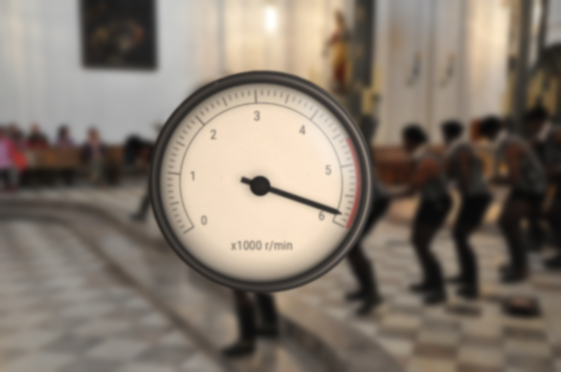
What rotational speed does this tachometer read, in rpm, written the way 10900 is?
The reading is 5800
